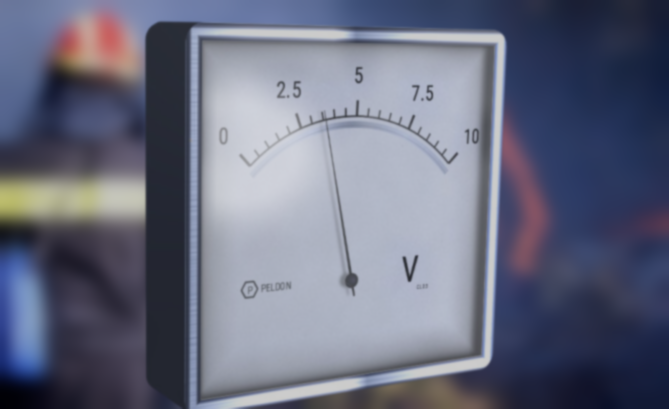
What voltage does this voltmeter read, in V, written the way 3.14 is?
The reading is 3.5
